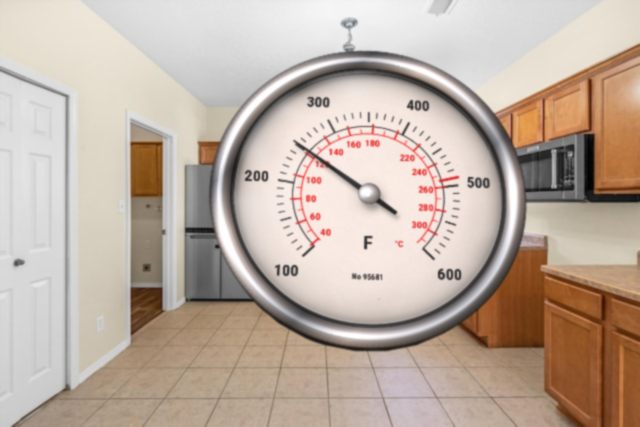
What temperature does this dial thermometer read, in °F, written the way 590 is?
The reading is 250
